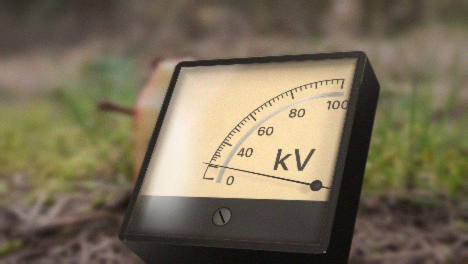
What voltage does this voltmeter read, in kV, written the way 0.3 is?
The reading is 20
